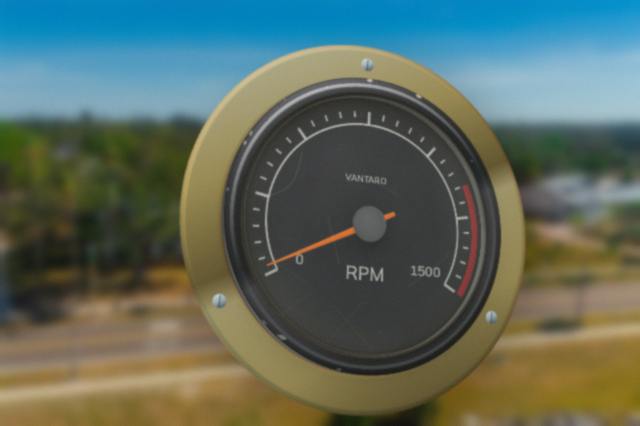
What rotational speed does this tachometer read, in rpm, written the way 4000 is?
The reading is 25
